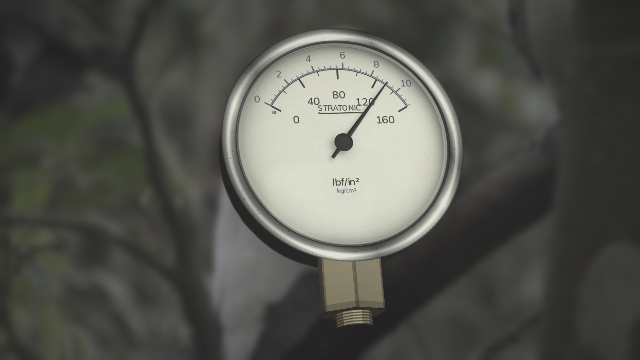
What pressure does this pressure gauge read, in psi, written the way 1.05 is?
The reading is 130
